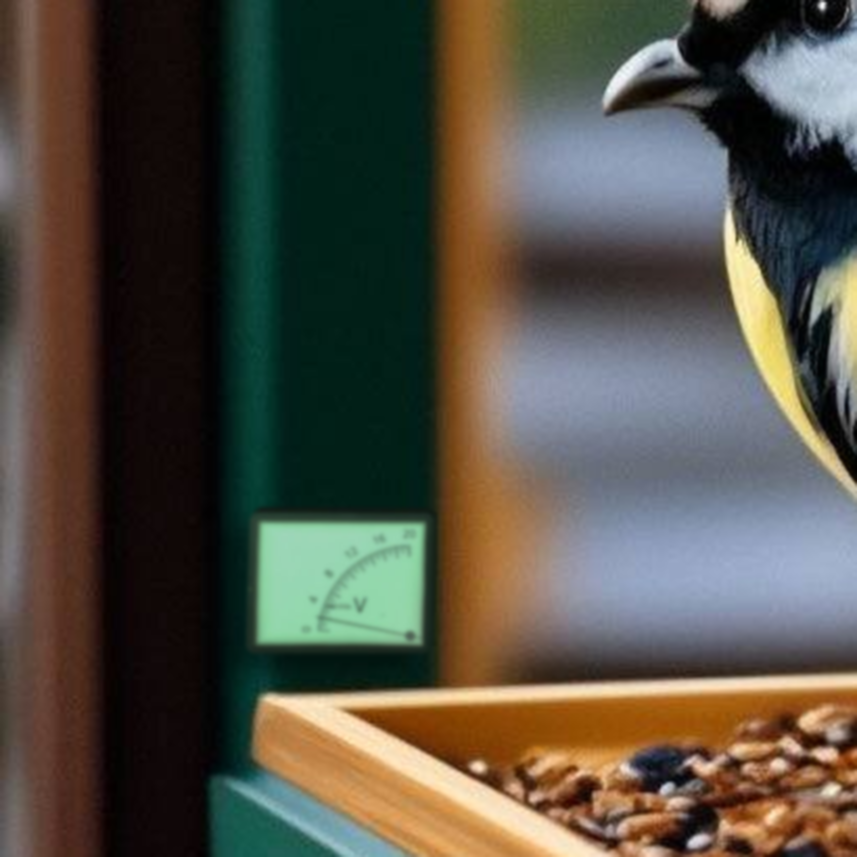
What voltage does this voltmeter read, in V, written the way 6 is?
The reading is 2
